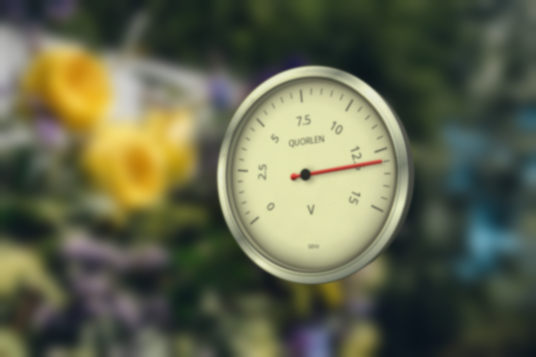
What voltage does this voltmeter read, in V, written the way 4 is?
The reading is 13
